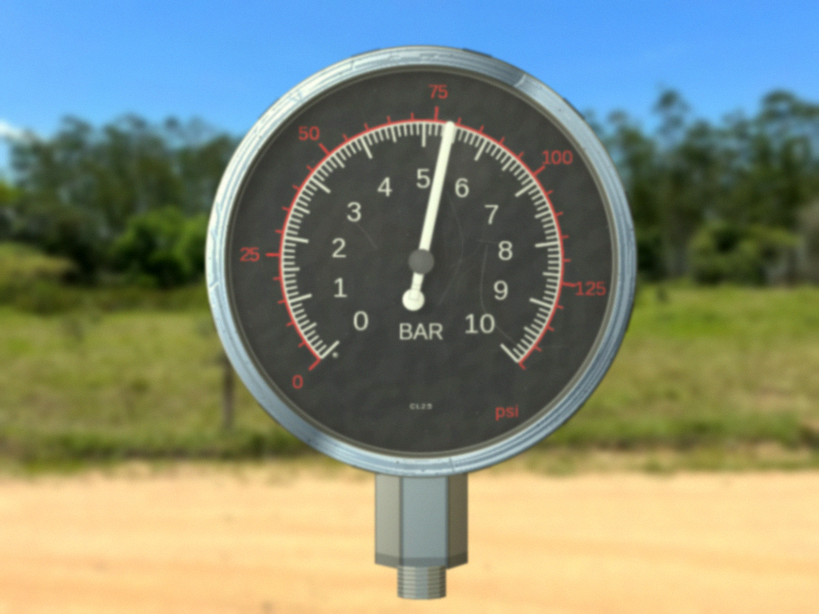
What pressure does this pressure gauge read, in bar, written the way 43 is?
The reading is 5.4
